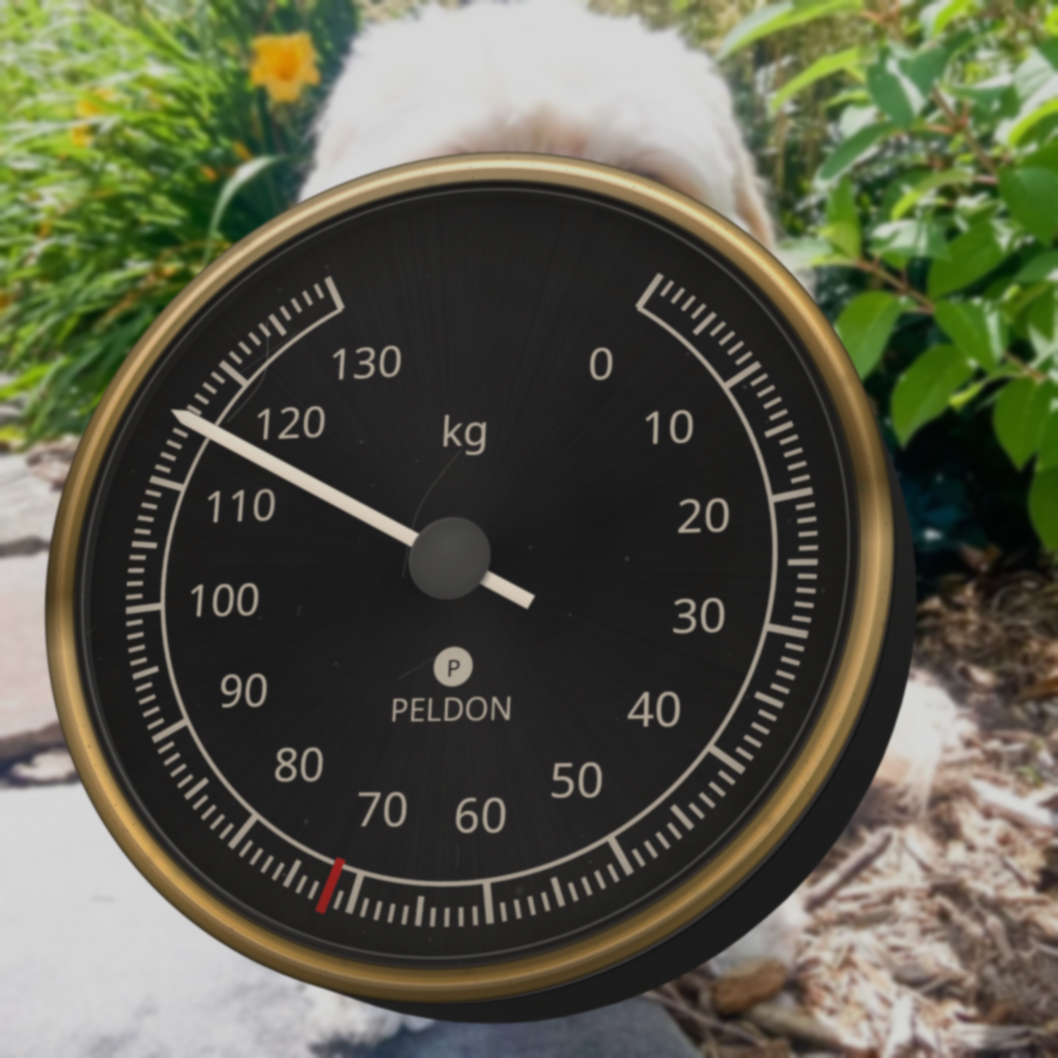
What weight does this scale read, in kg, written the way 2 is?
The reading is 115
